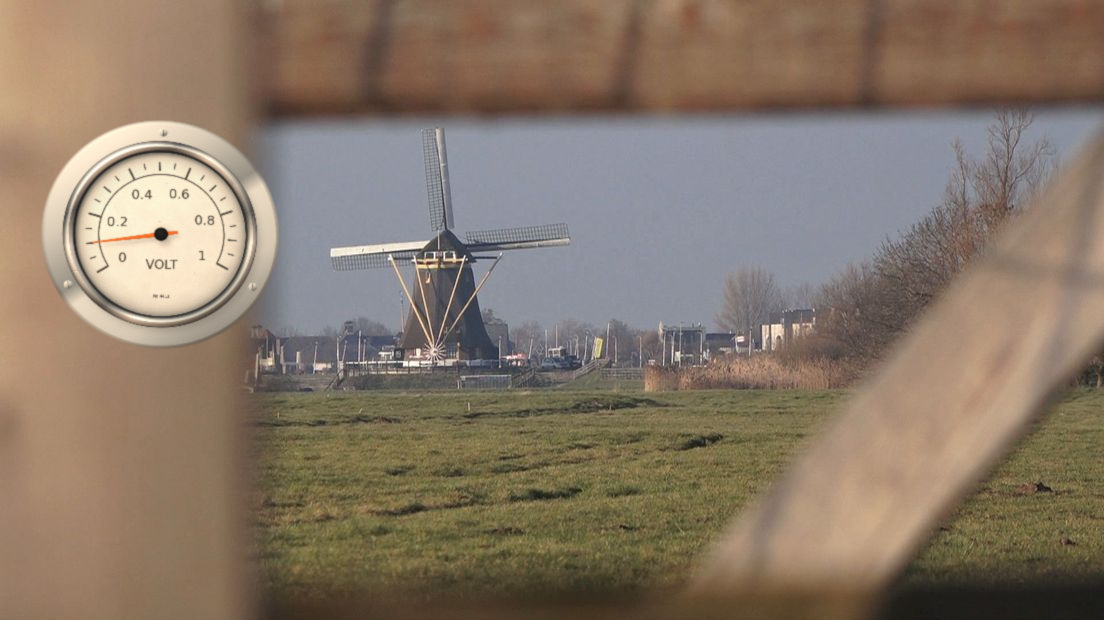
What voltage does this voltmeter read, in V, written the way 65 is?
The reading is 0.1
